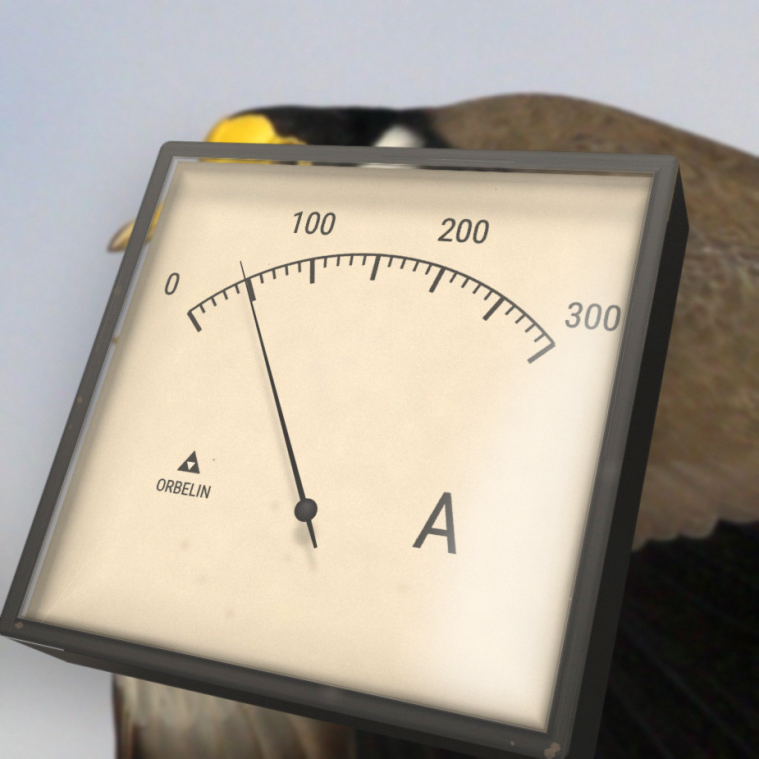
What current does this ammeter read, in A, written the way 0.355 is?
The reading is 50
